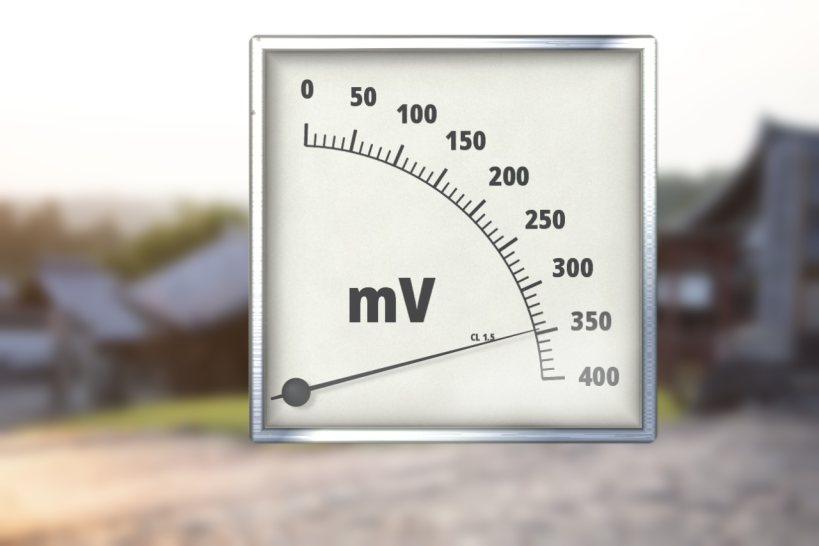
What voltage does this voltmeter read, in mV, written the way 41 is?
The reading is 345
